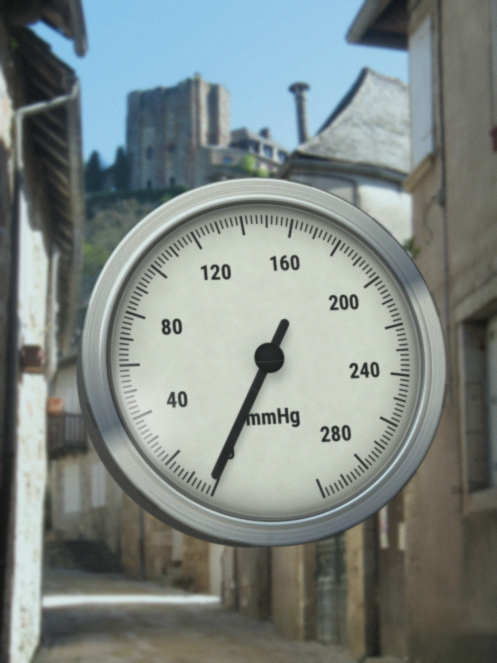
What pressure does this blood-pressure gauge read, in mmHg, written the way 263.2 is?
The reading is 2
